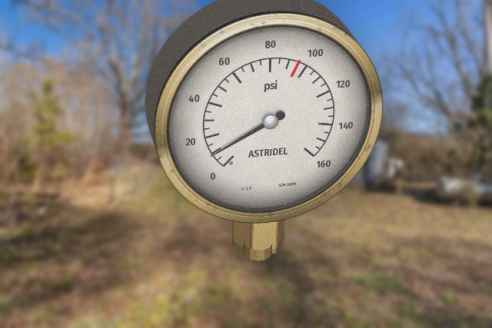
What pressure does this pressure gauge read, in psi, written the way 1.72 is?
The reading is 10
